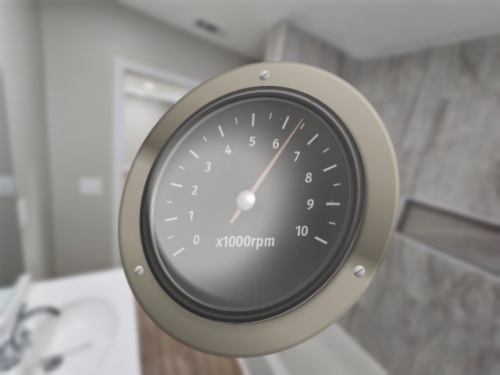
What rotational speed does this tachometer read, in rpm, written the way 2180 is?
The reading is 6500
